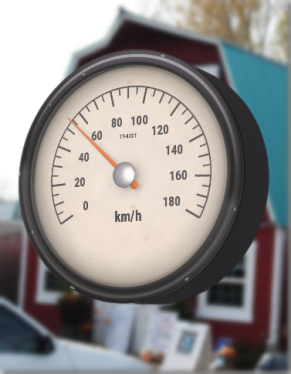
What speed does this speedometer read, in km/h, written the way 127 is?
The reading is 55
